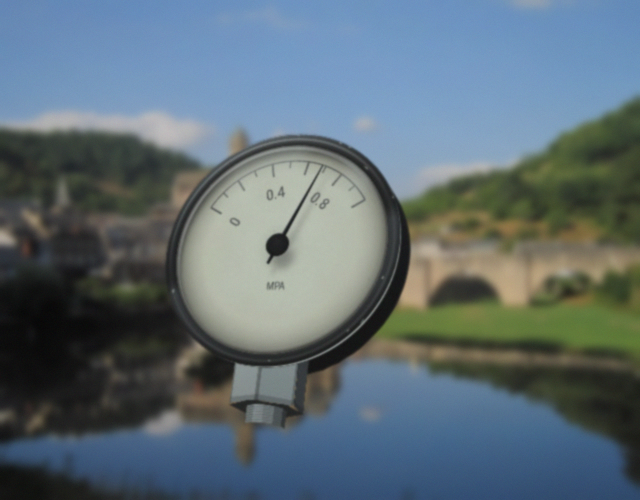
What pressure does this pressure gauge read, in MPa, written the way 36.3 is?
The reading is 0.7
